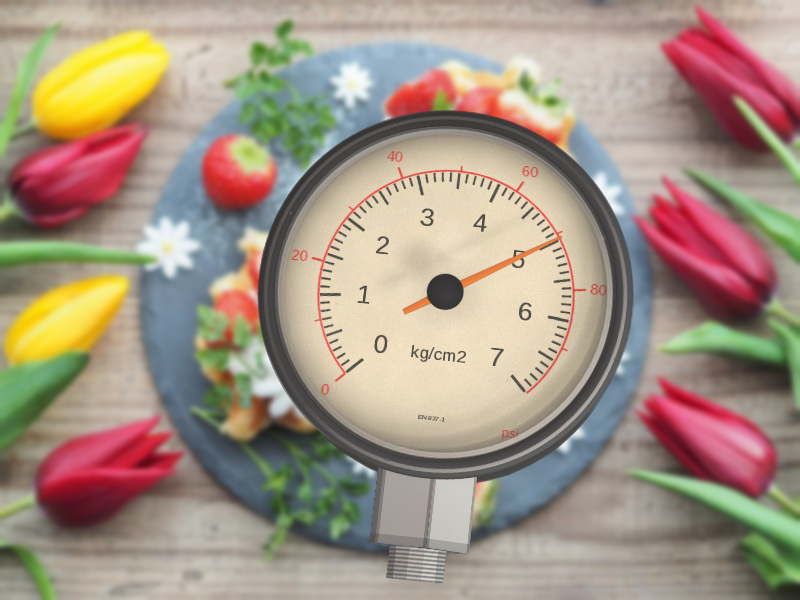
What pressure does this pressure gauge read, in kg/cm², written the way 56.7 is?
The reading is 5
